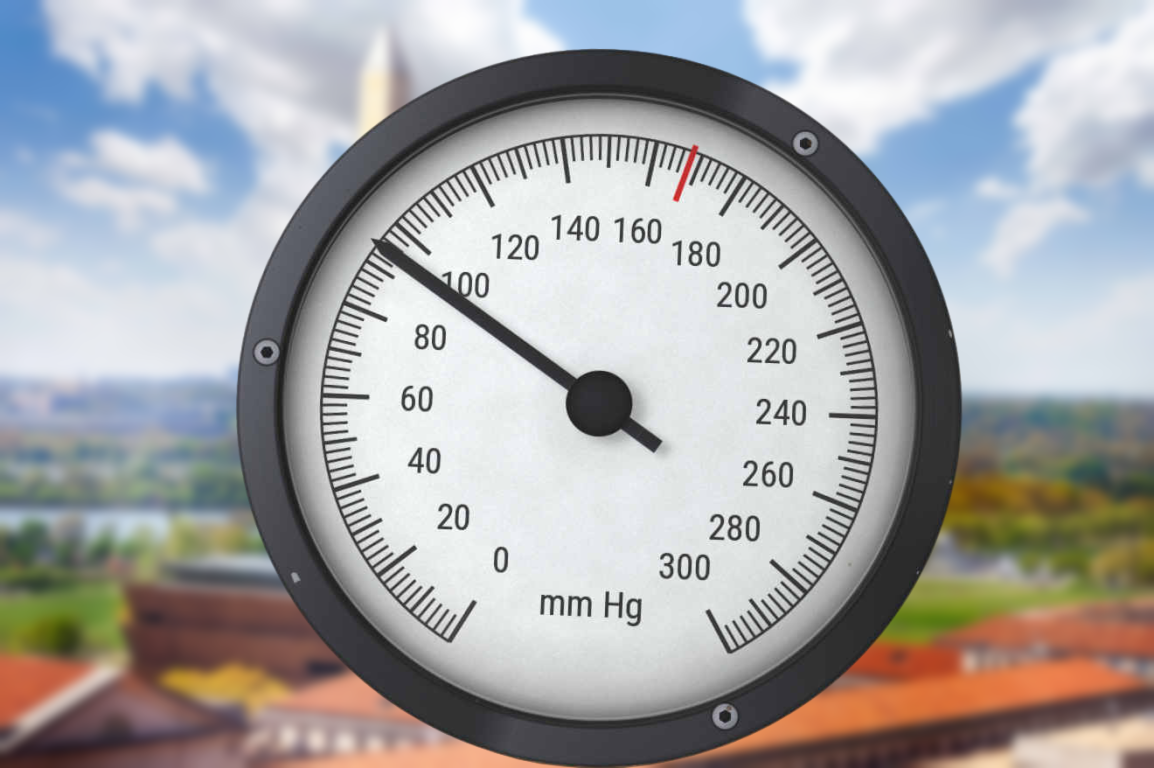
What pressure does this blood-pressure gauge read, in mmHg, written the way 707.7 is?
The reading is 94
